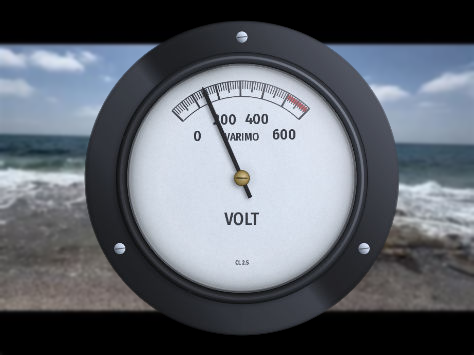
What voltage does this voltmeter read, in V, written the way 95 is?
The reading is 150
